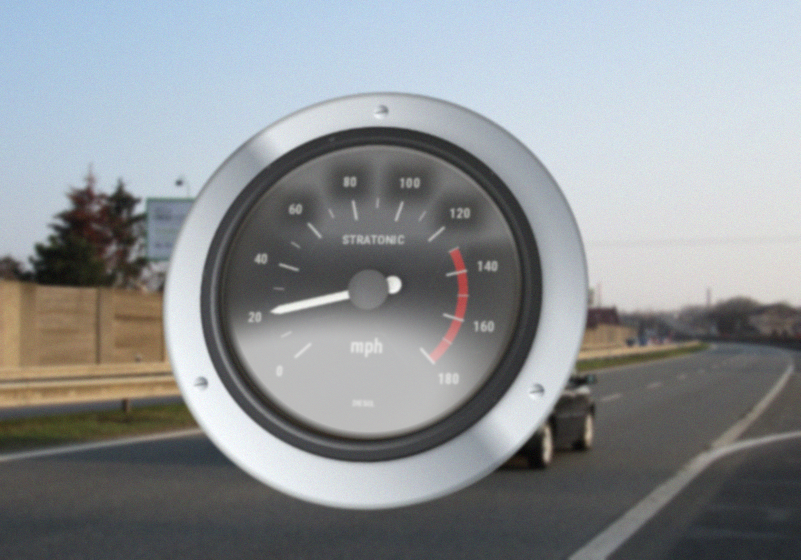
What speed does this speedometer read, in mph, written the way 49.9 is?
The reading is 20
